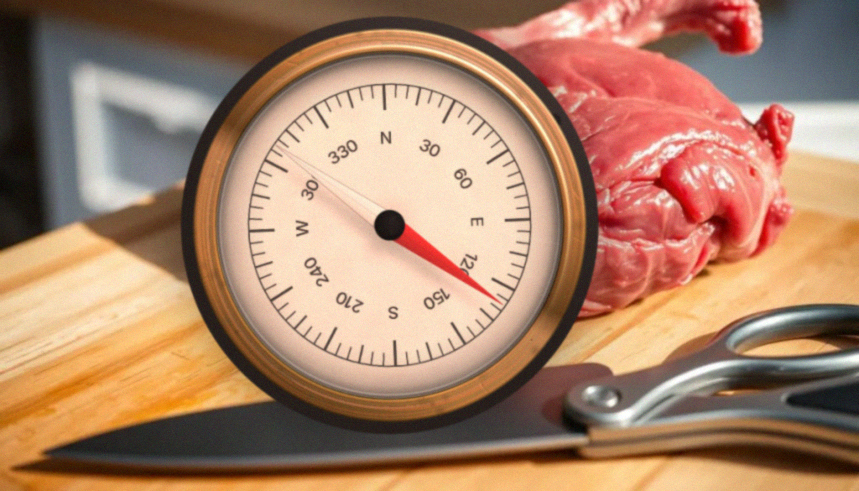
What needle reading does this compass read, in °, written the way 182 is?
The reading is 127.5
